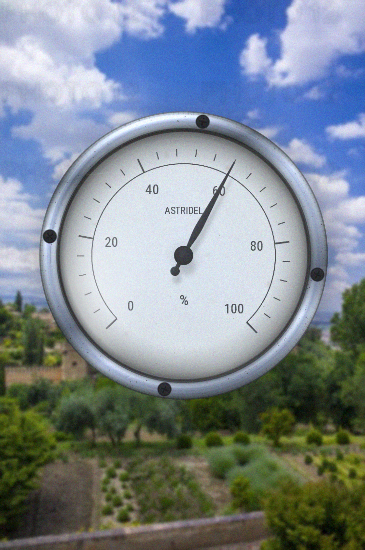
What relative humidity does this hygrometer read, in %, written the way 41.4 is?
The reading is 60
